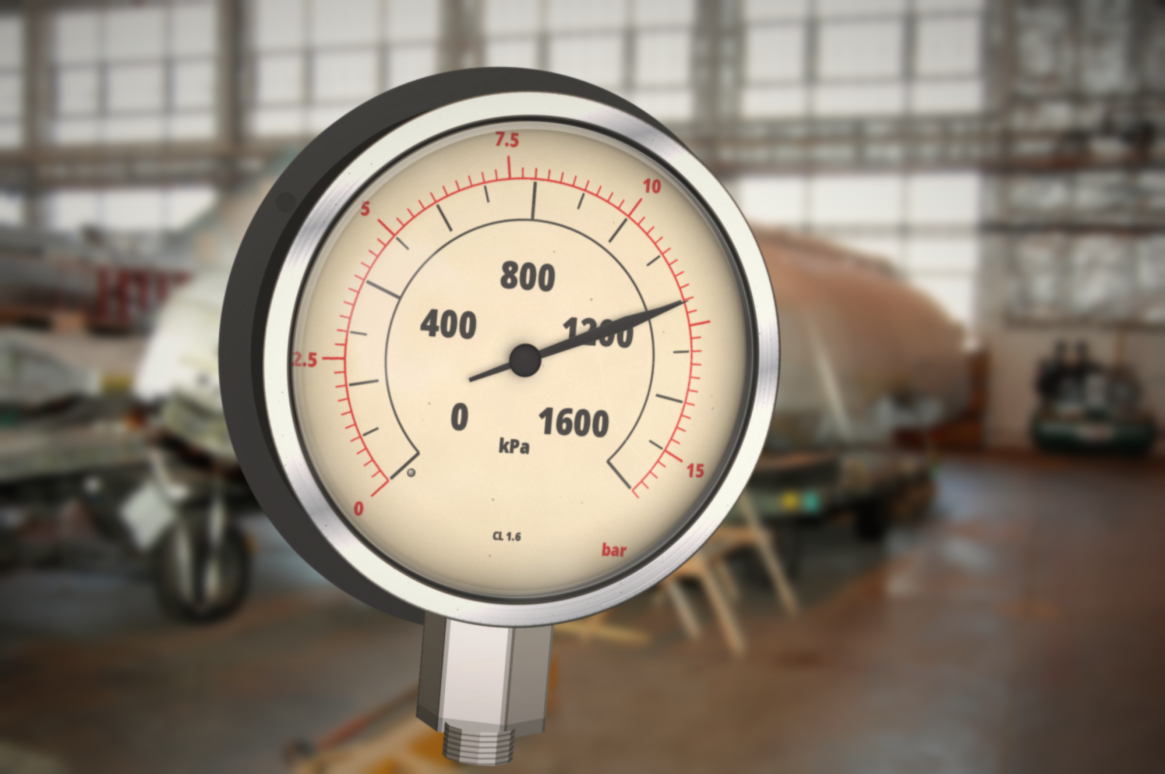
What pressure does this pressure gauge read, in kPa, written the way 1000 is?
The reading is 1200
